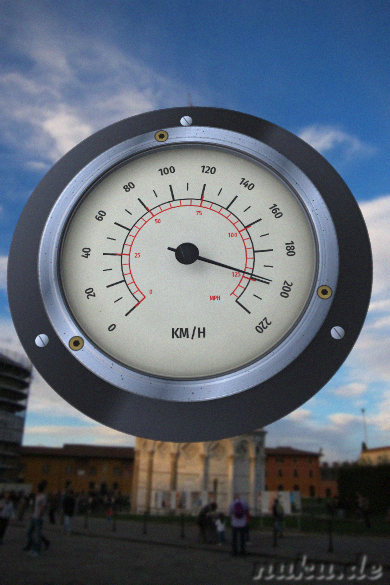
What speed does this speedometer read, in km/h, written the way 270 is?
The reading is 200
